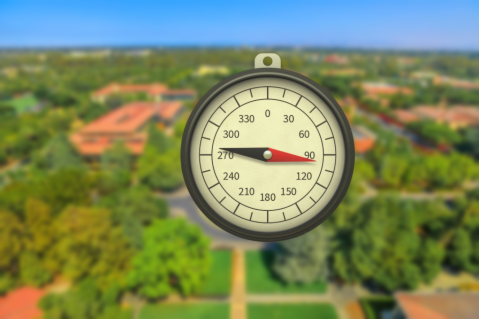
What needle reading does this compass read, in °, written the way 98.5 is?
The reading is 97.5
